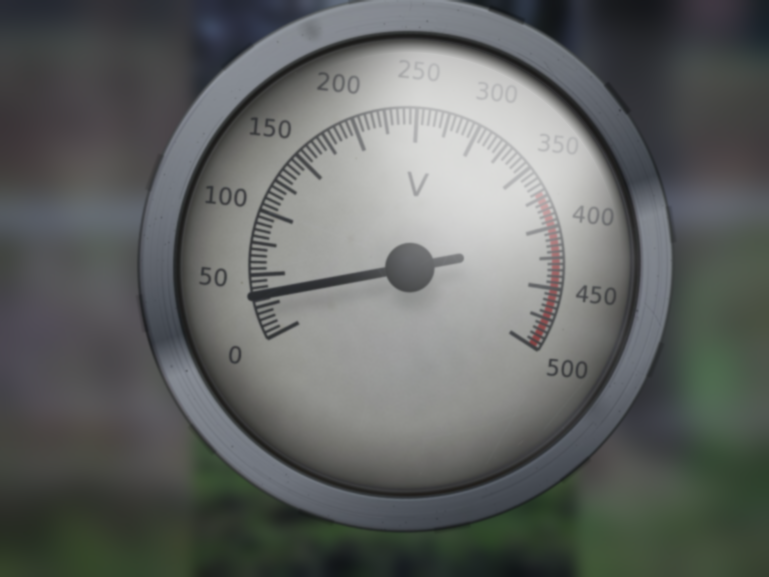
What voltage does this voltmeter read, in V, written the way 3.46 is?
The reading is 35
